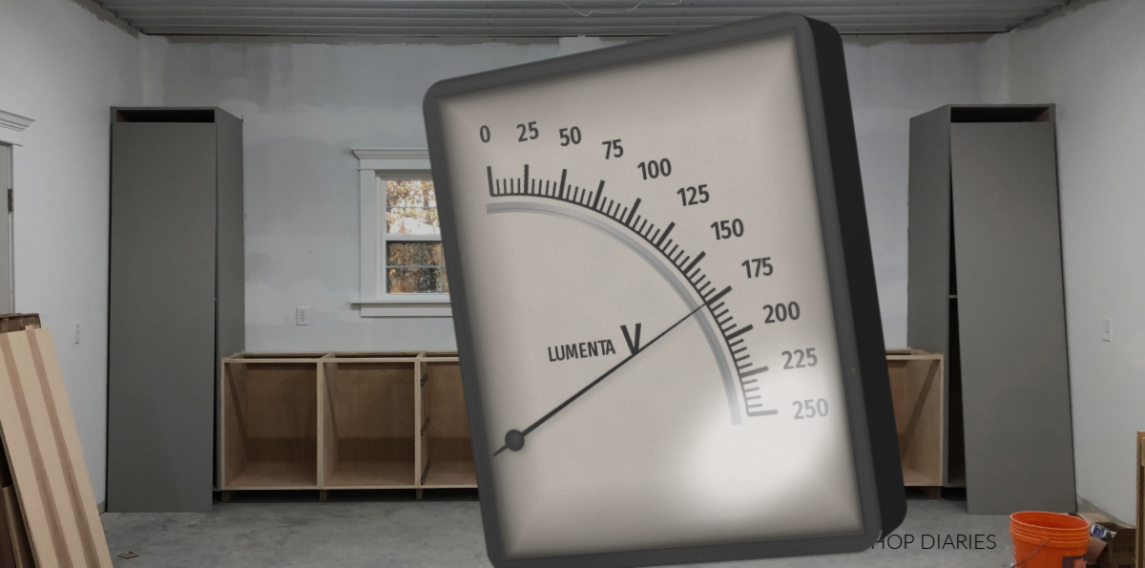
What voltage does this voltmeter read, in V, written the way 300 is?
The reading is 175
